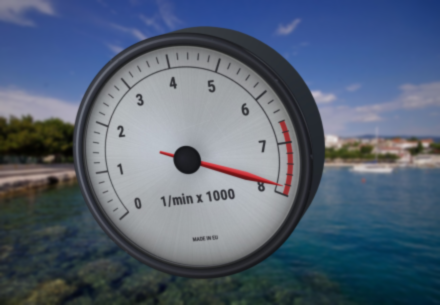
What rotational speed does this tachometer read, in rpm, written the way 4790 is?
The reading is 7800
